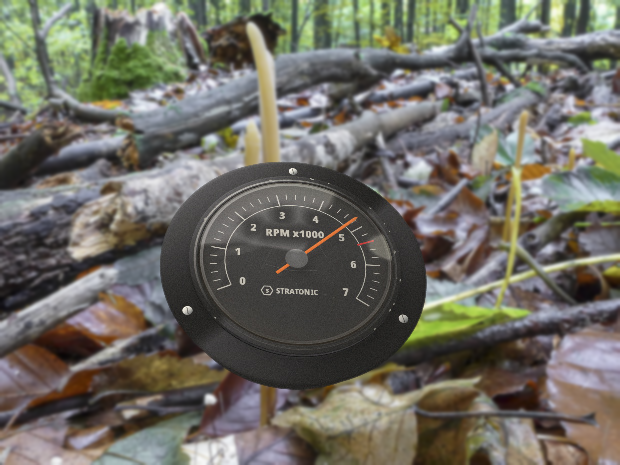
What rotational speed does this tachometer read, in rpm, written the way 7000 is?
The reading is 4800
